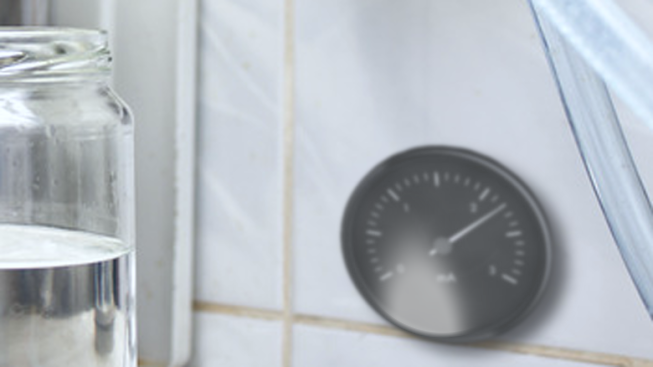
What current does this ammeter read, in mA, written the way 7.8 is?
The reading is 2.2
